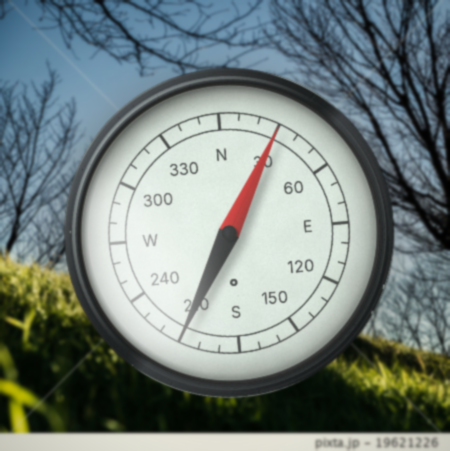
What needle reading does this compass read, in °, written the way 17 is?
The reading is 30
